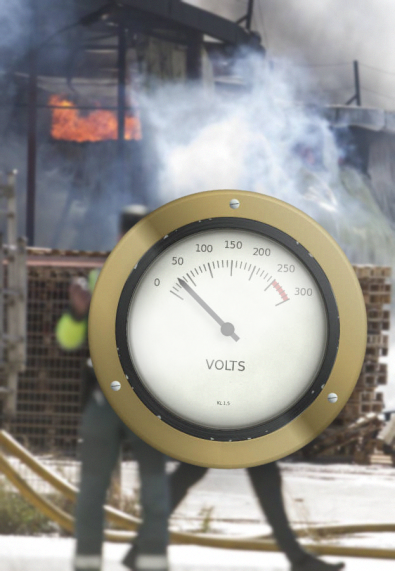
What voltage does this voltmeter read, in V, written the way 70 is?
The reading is 30
